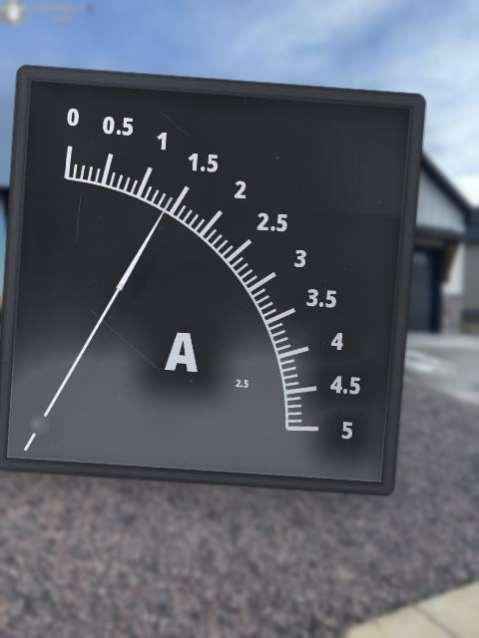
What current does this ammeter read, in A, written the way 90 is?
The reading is 1.4
